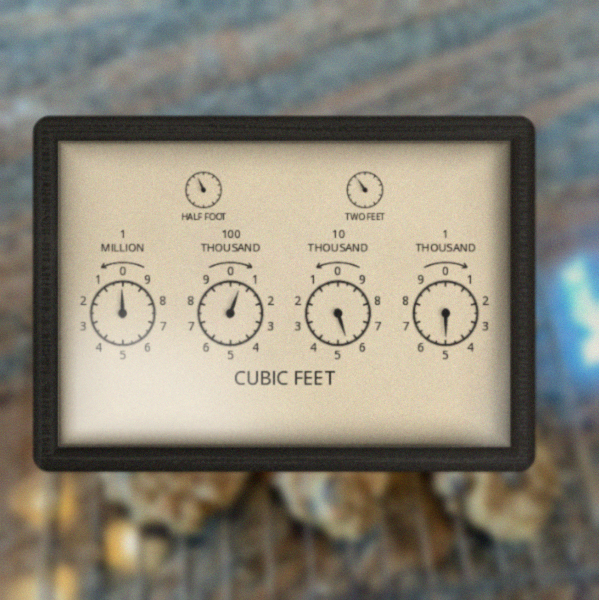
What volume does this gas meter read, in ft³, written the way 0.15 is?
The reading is 5500
